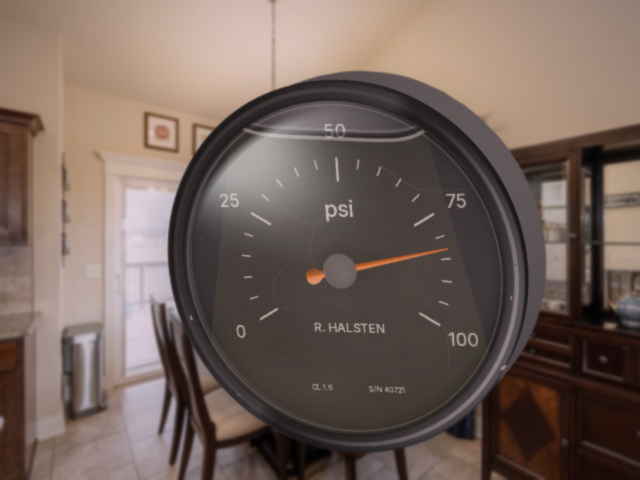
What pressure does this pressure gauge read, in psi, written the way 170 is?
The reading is 82.5
